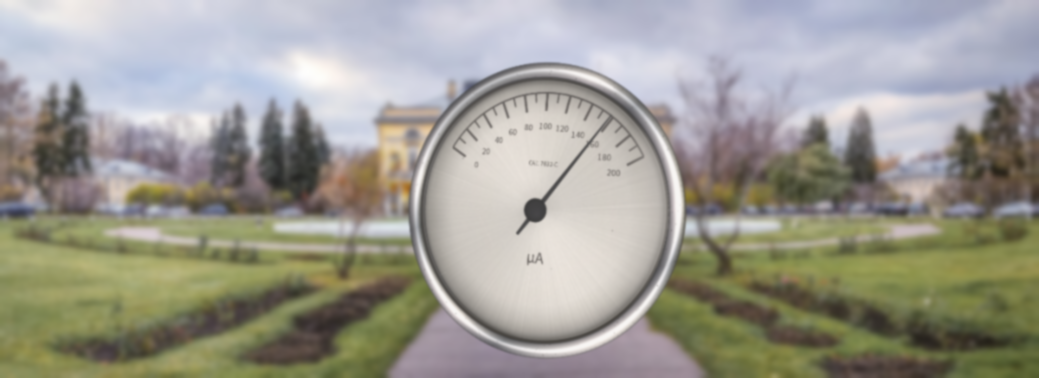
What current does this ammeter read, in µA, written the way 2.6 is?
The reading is 160
